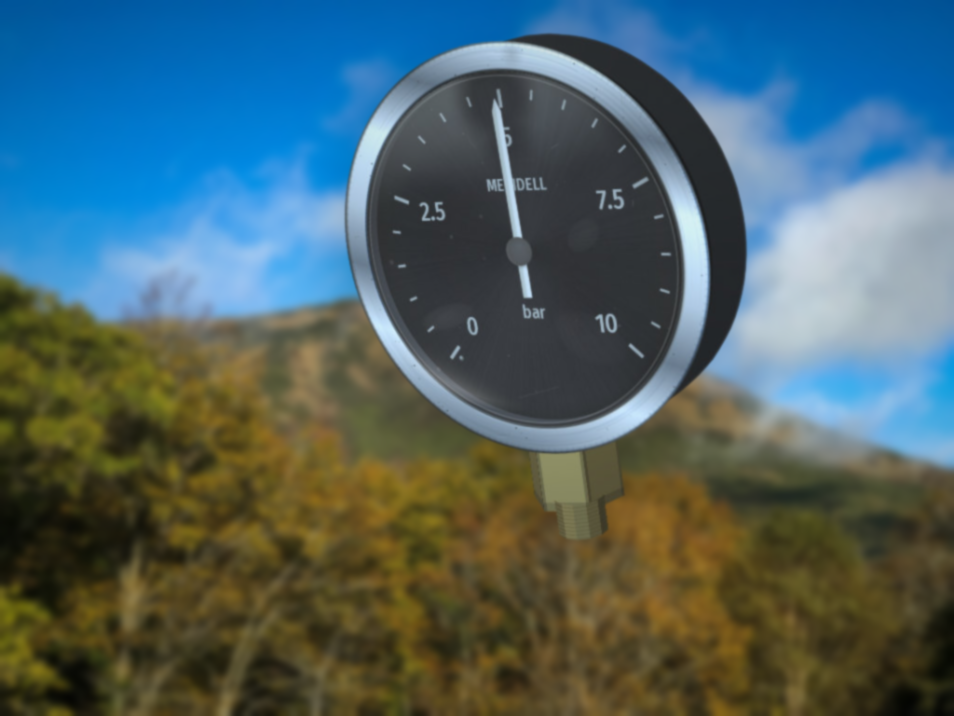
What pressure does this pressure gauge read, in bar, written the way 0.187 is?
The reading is 5
